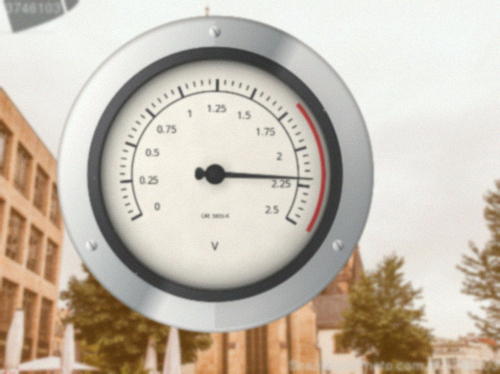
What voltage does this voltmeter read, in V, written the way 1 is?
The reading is 2.2
